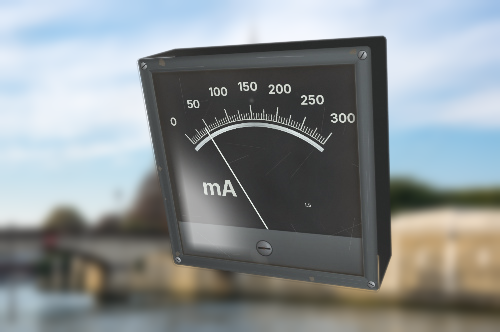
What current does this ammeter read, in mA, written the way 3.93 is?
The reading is 50
